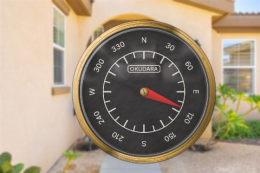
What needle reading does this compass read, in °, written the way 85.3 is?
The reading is 112.5
